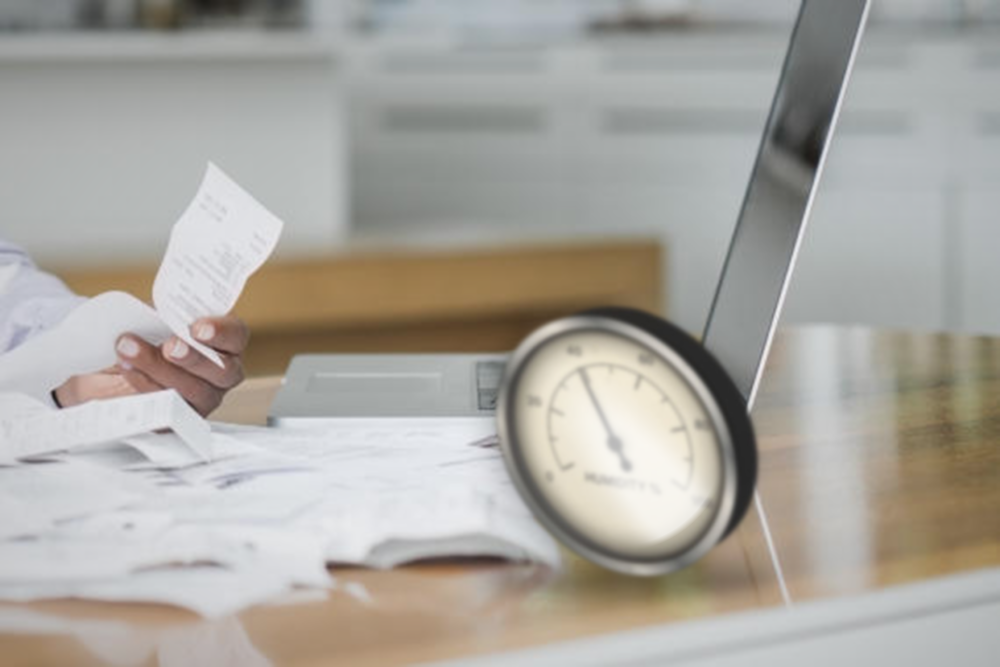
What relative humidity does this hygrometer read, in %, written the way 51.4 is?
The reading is 40
